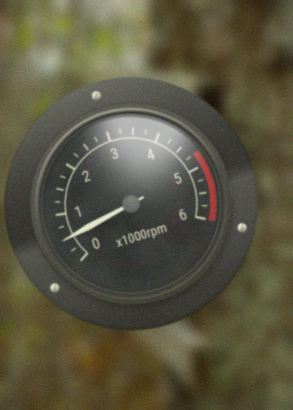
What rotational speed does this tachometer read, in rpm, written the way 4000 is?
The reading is 500
